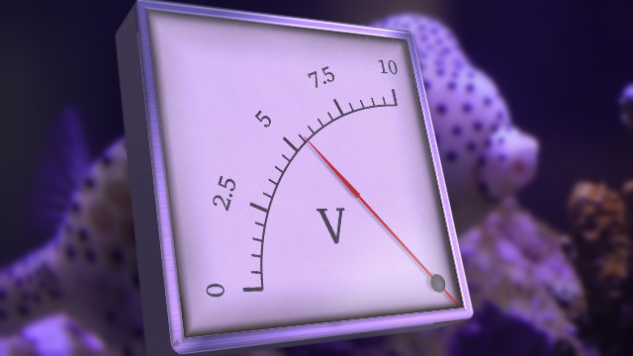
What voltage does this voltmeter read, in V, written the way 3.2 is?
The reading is 5.5
